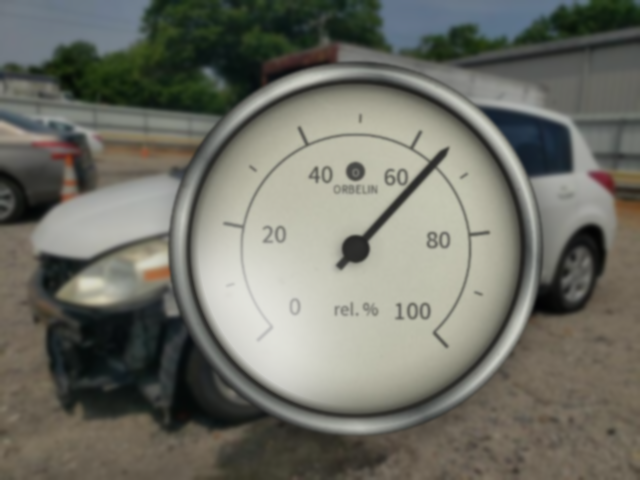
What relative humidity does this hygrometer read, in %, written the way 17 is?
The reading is 65
